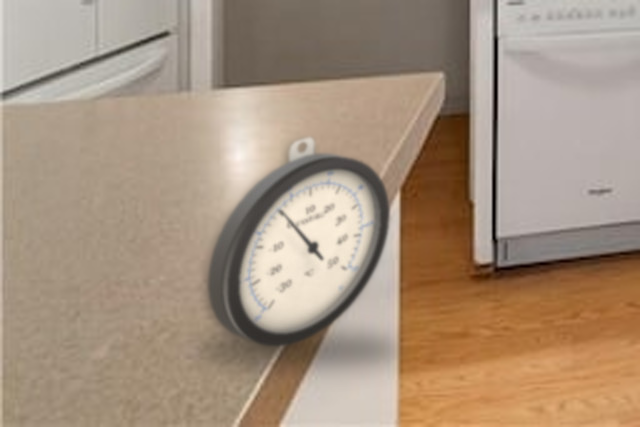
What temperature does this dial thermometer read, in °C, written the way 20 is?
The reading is 0
